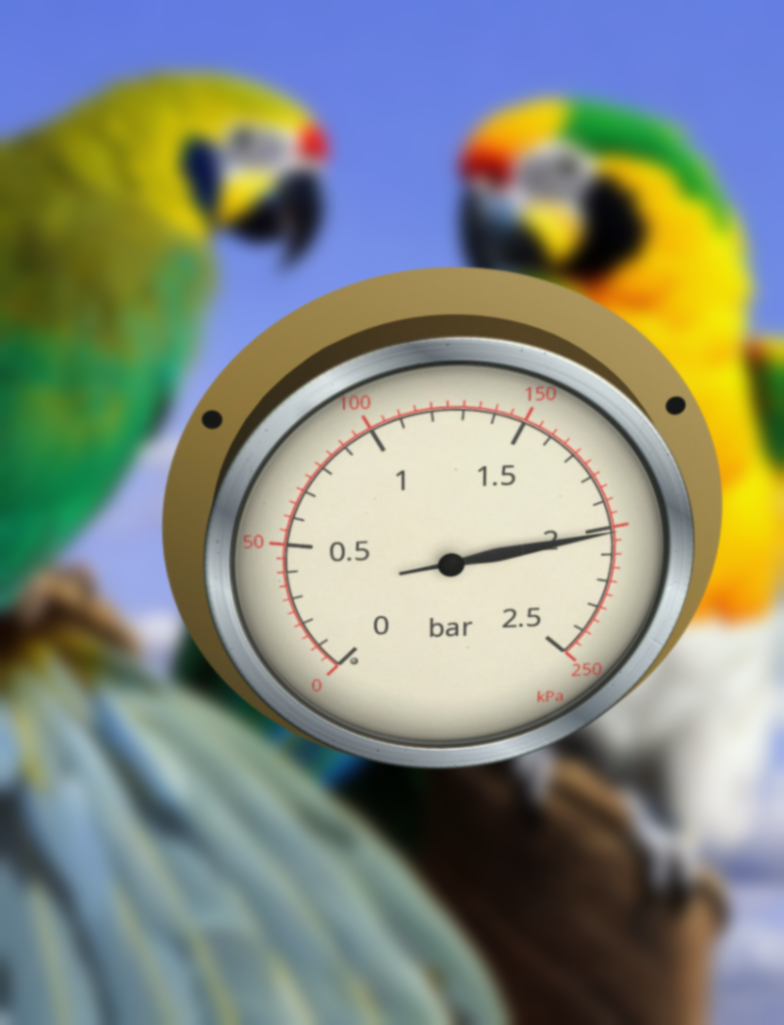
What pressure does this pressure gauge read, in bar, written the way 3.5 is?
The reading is 2
